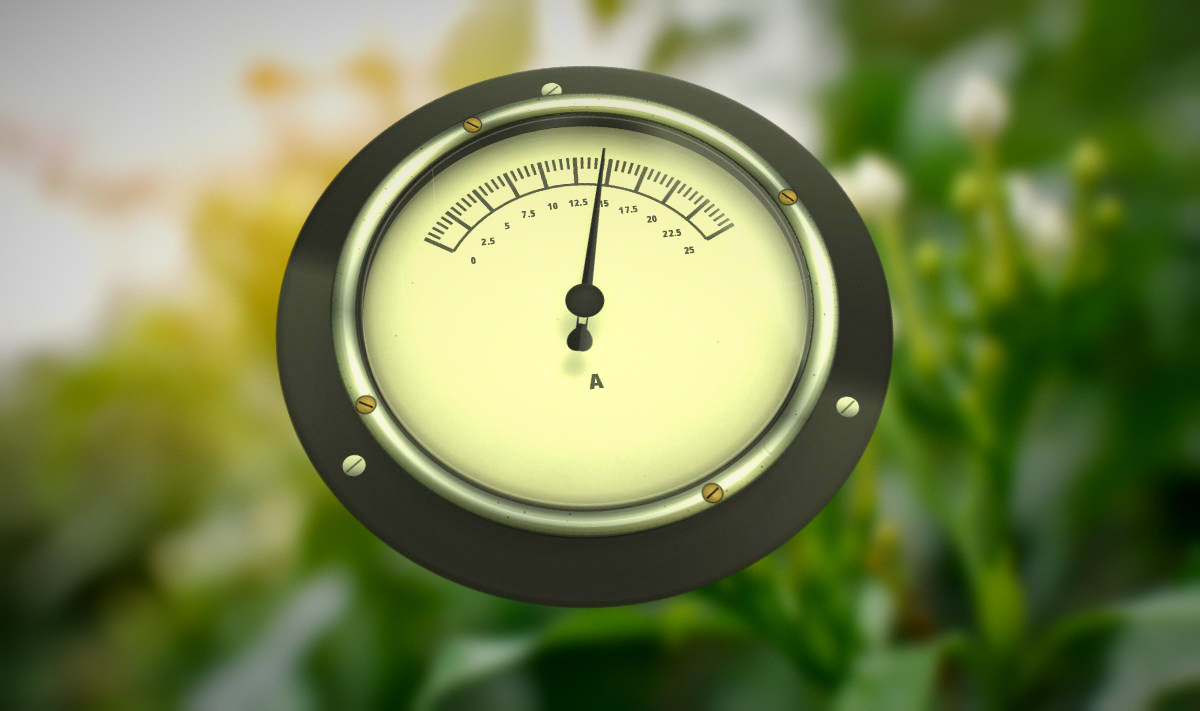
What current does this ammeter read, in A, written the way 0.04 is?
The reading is 14.5
